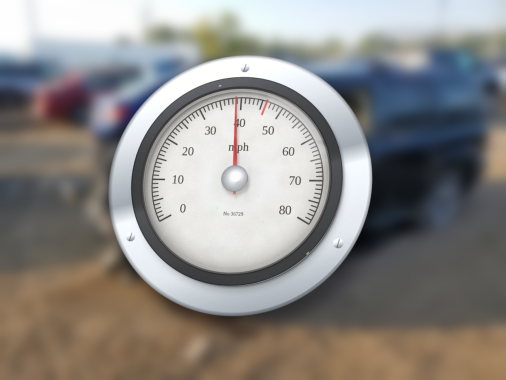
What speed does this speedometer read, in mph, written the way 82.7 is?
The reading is 39
